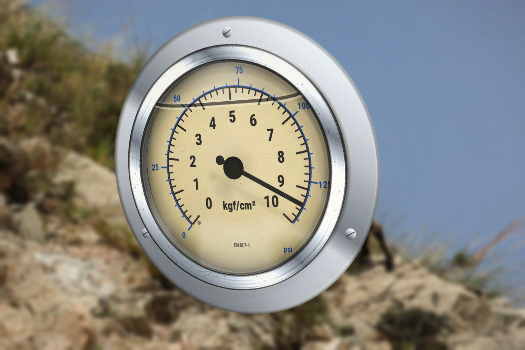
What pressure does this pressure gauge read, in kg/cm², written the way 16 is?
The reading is 9.4
